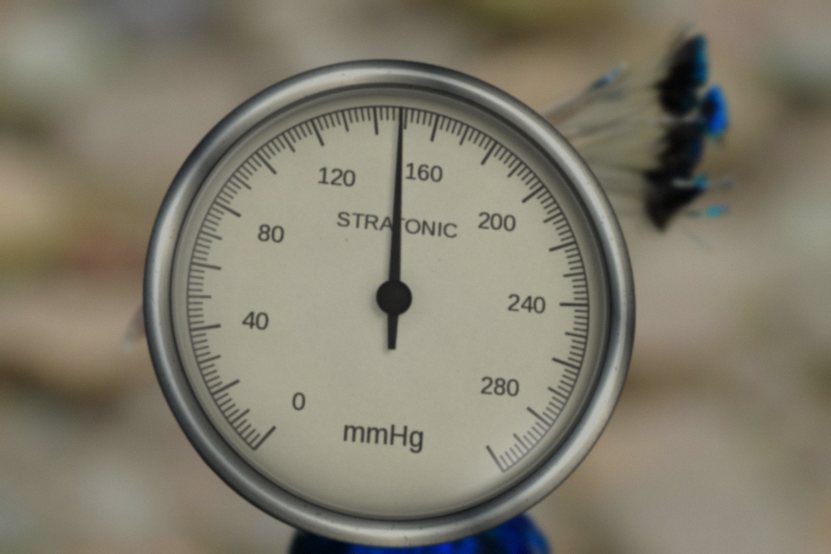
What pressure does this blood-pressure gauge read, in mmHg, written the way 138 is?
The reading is 148
